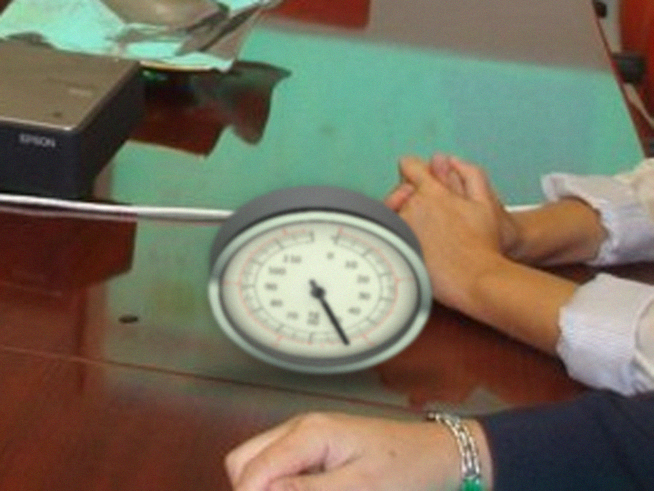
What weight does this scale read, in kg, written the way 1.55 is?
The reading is 50
